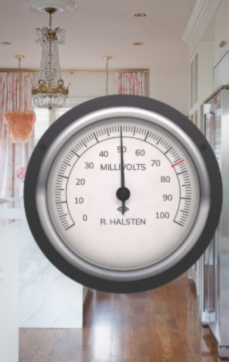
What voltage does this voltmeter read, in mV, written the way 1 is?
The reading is 50
